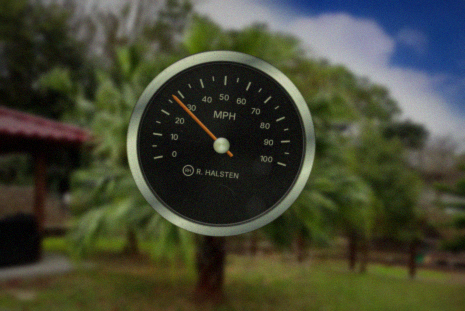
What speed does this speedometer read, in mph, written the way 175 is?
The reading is 27.5
